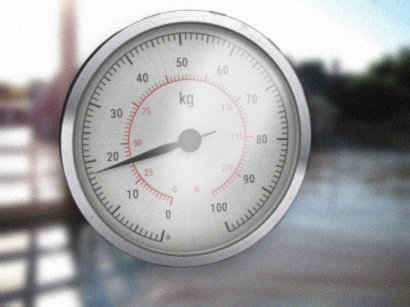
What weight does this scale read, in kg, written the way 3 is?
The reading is 18
